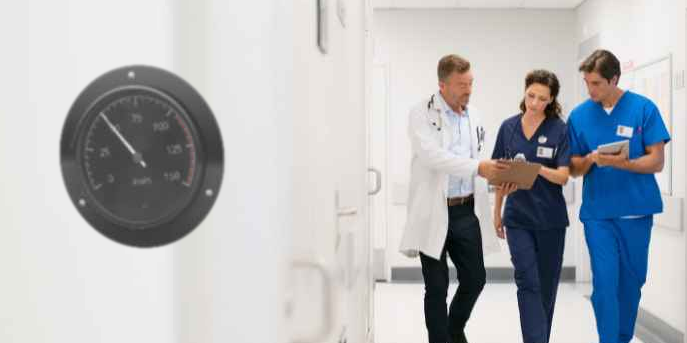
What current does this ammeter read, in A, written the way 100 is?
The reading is 50
